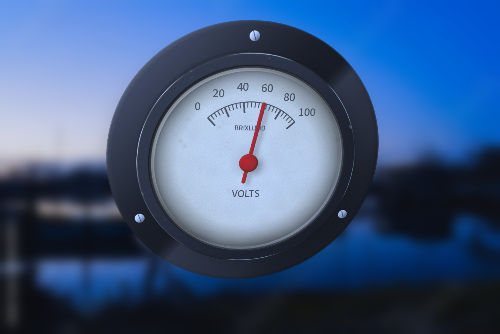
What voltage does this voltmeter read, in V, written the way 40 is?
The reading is 60
